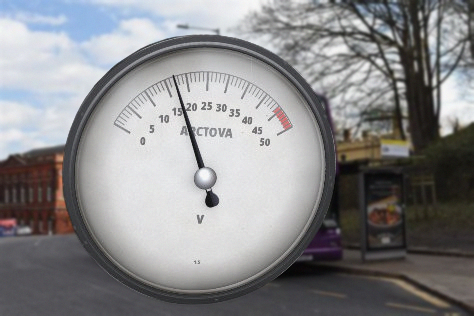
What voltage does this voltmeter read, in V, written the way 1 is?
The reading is 17
